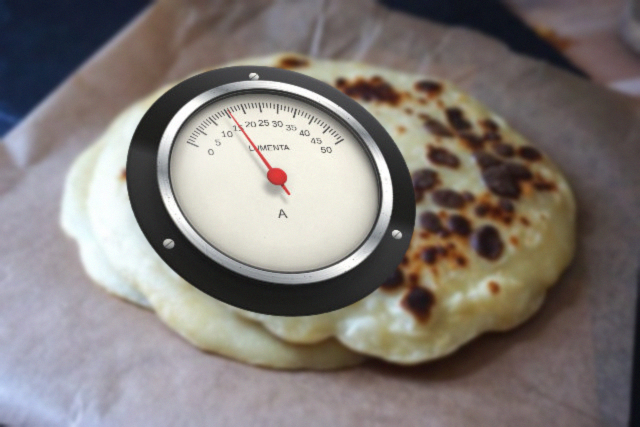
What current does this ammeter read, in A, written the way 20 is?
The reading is 15
